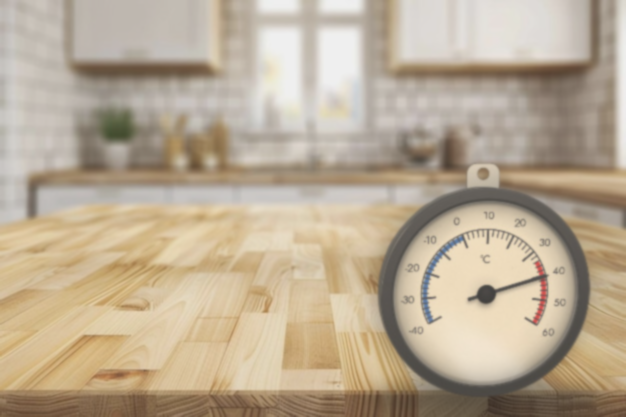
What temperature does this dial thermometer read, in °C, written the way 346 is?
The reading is 40
